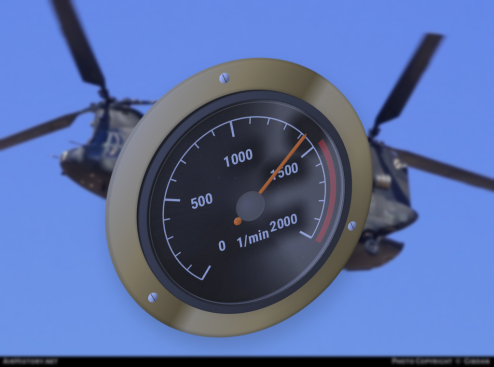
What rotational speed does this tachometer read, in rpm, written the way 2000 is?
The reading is 1400
